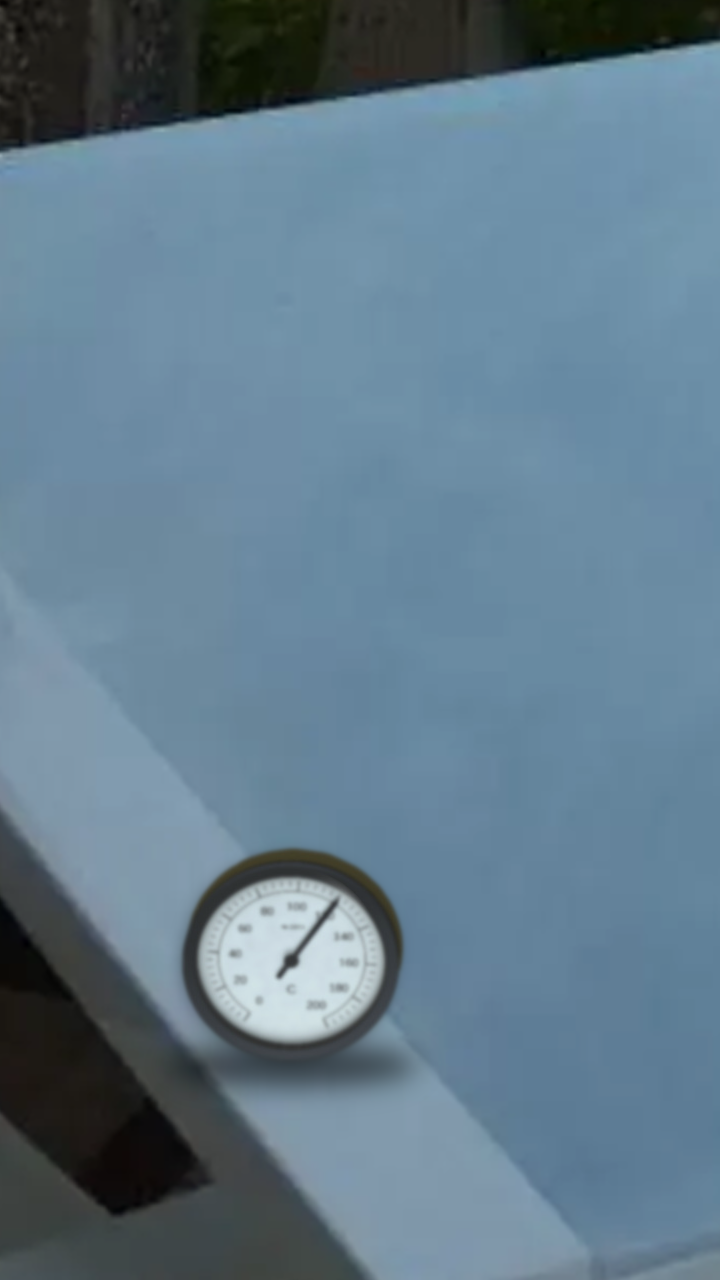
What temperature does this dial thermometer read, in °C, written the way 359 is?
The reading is 120
